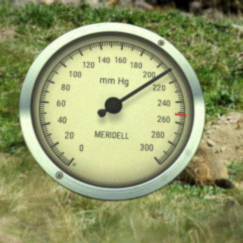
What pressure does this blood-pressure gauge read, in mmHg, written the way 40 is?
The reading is 210
